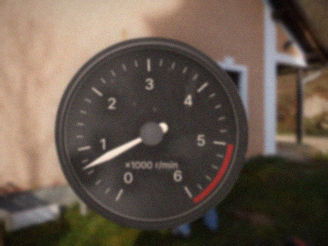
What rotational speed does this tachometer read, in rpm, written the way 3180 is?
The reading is 700
